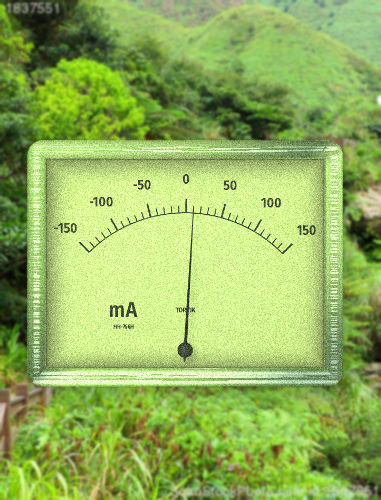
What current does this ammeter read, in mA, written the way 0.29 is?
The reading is 10
